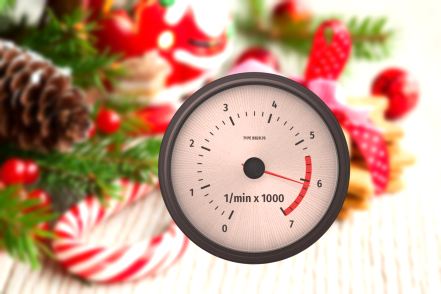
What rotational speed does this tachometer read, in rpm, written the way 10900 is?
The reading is 6100
